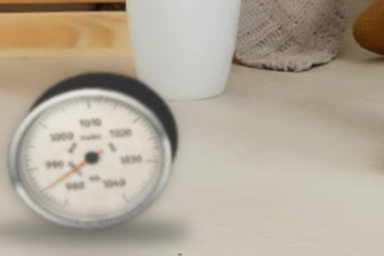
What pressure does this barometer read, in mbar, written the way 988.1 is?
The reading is 985
